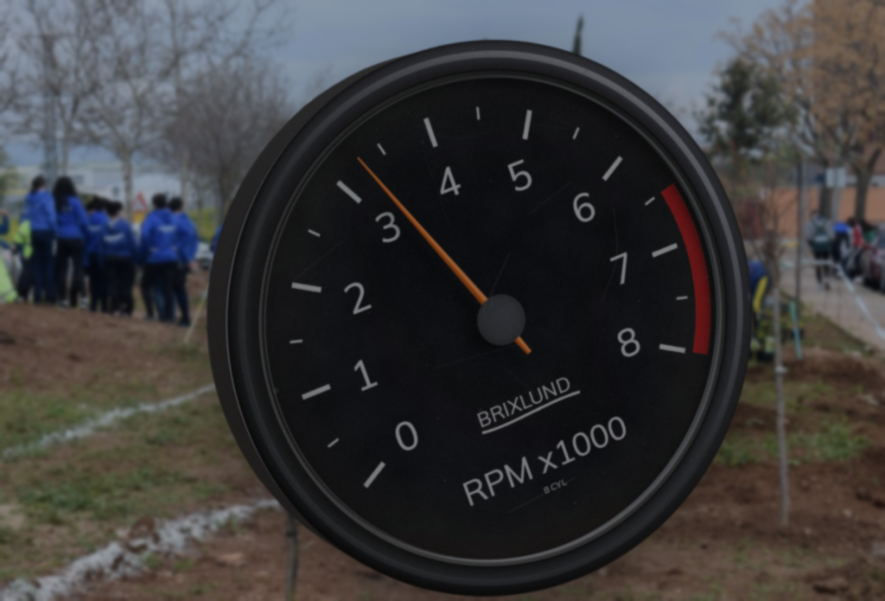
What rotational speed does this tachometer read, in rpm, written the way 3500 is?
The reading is 3250
